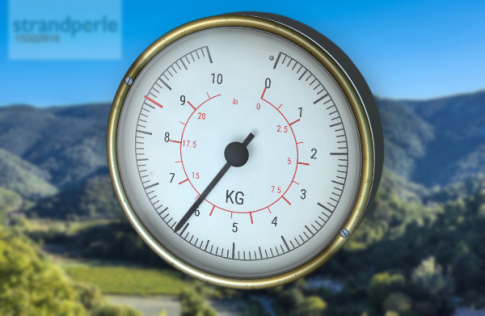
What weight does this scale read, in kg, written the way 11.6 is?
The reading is 6.1
